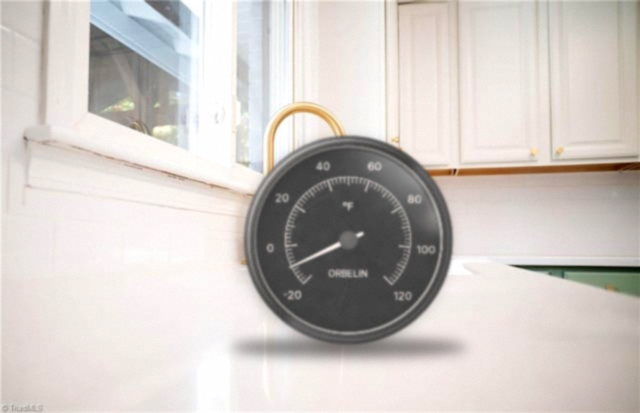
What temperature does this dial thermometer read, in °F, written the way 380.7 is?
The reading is -10
